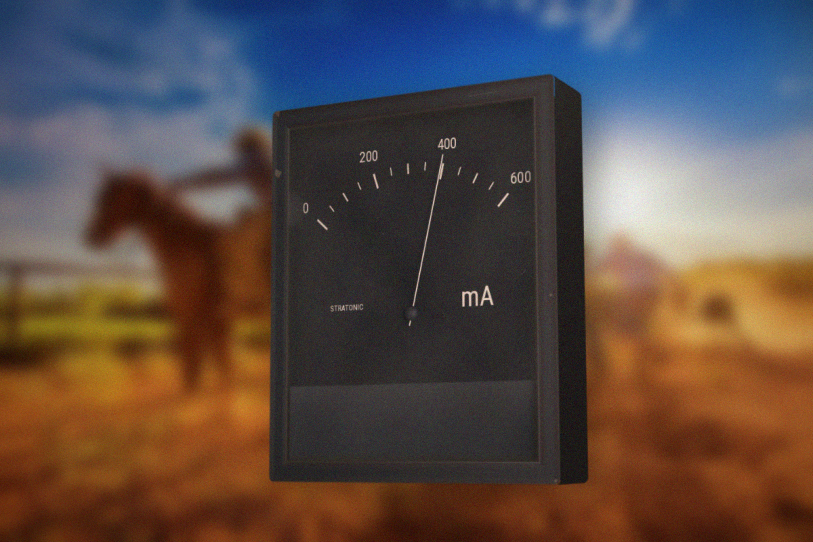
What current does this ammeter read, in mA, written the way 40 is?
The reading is 400
